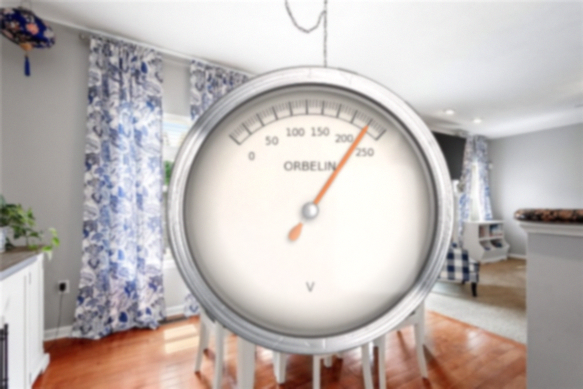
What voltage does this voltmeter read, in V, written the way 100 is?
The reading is 225
